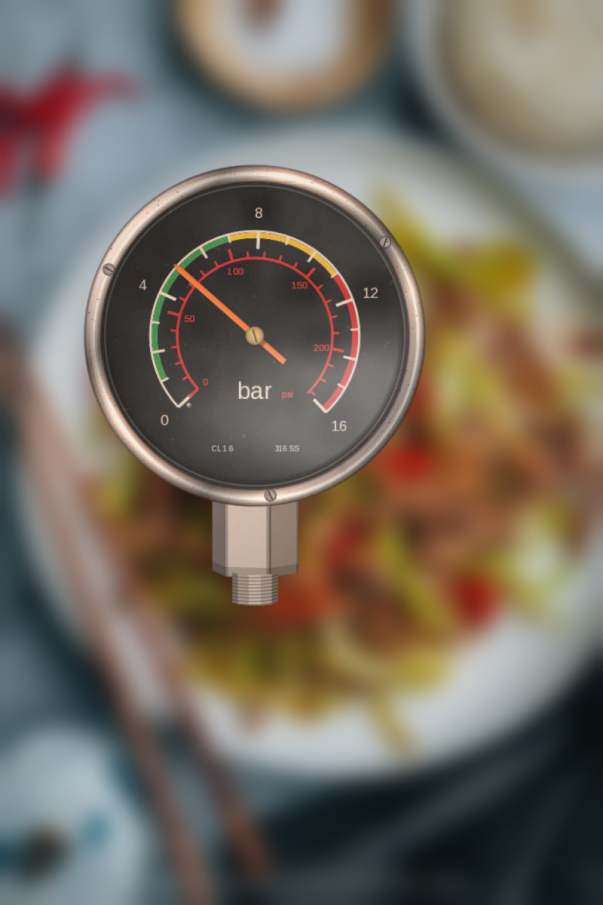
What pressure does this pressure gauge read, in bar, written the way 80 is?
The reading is 5
